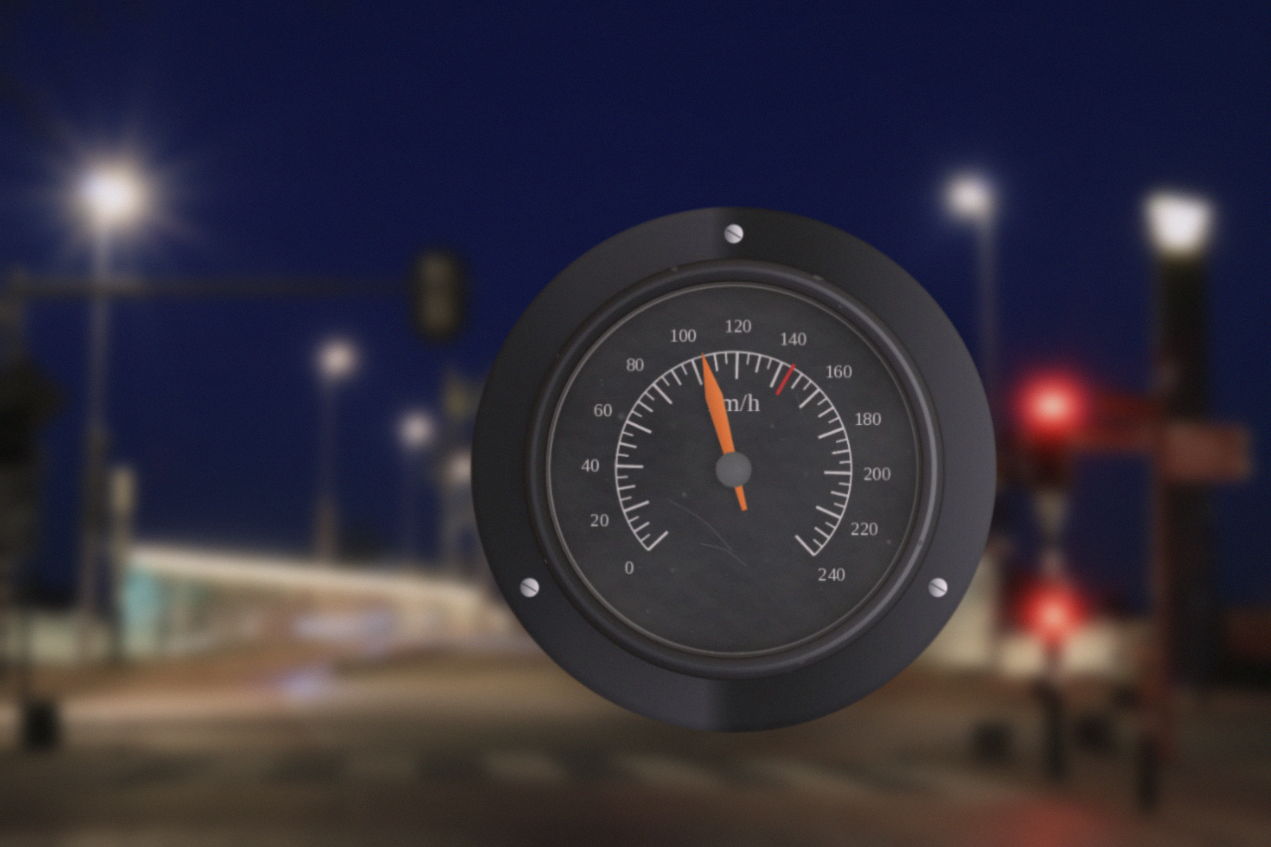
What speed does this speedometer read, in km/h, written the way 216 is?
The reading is 105
